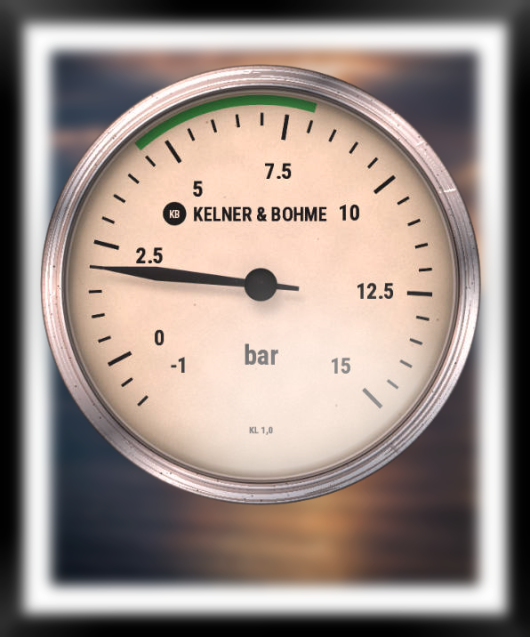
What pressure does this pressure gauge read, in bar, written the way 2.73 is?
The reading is 2
